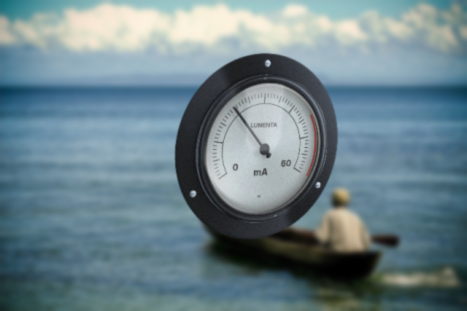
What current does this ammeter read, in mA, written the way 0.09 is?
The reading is 20
